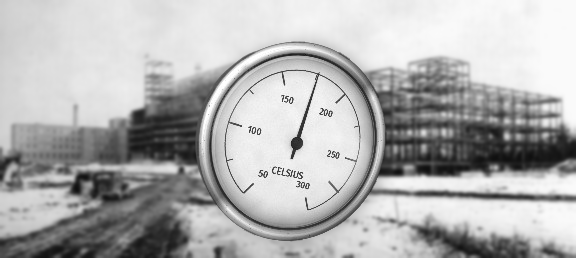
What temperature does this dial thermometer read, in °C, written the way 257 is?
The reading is 175
